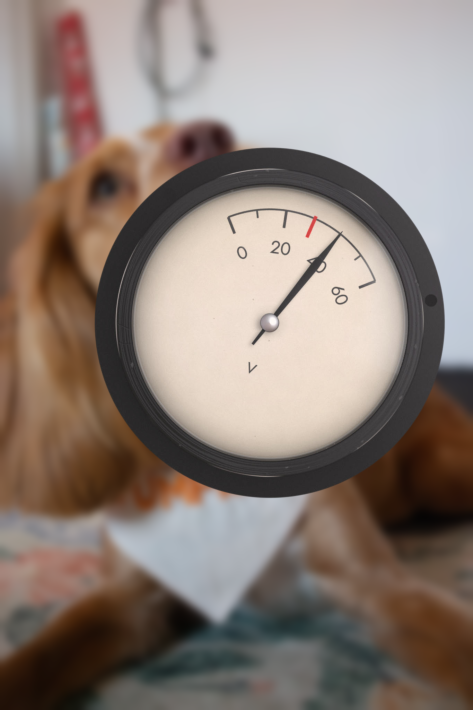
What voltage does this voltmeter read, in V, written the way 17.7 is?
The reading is 40
